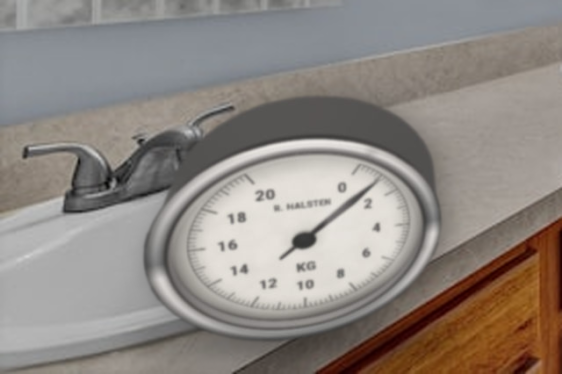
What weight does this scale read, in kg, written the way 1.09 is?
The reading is 1
